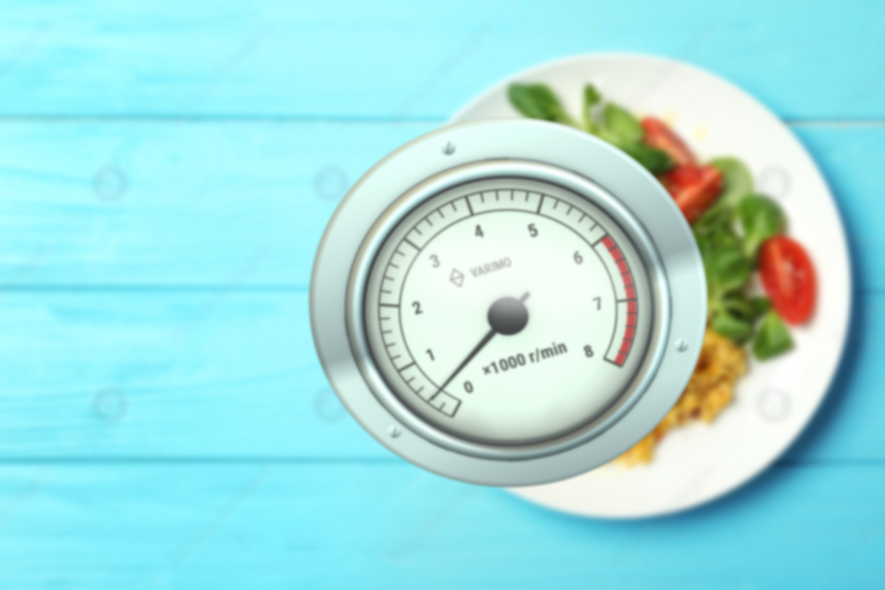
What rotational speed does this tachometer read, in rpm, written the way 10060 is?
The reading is 400
